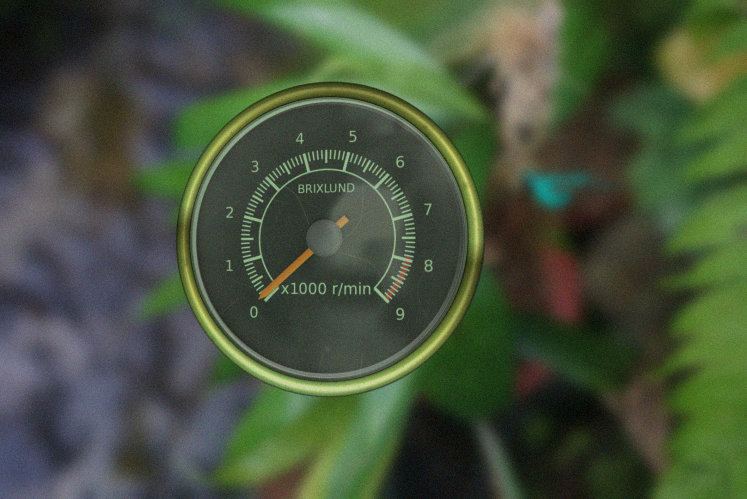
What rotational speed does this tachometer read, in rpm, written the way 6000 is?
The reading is 100
